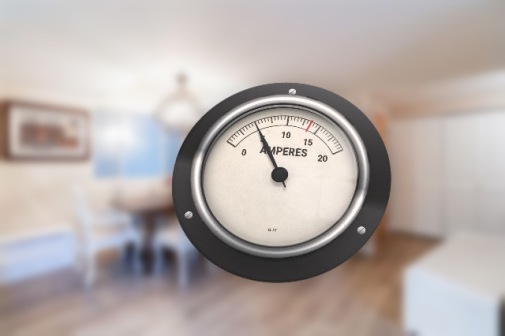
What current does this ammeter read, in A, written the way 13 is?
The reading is 5
